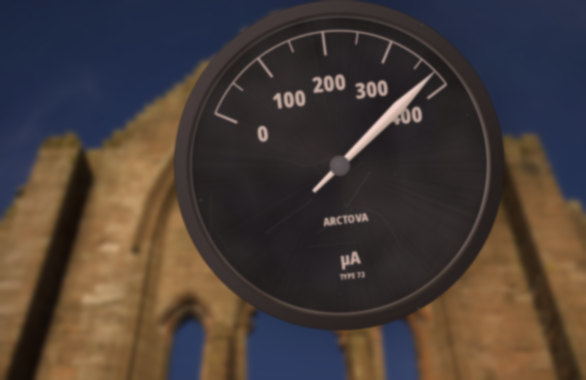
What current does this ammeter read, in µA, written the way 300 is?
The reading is 375
